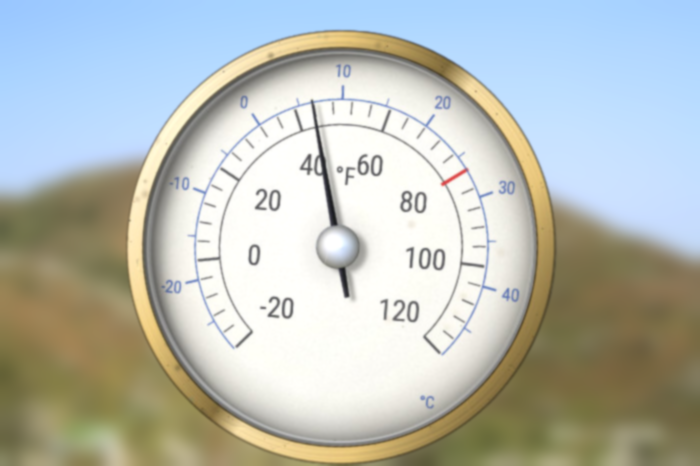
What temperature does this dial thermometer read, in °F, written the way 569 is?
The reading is 44
